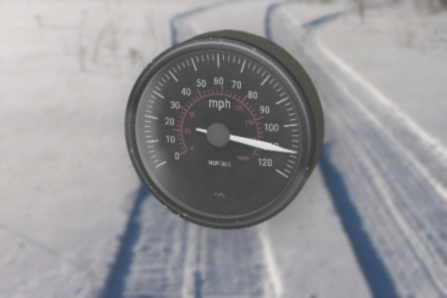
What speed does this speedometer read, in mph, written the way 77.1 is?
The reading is 110
